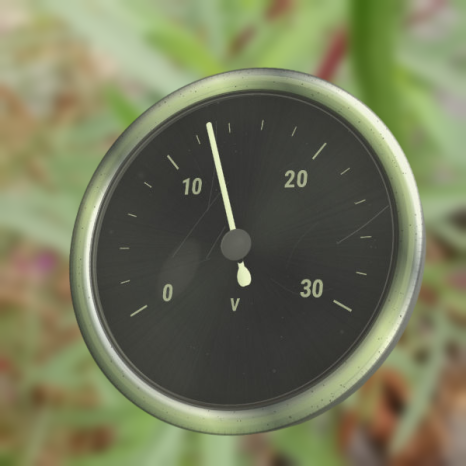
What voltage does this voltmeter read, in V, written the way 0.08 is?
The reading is 13
